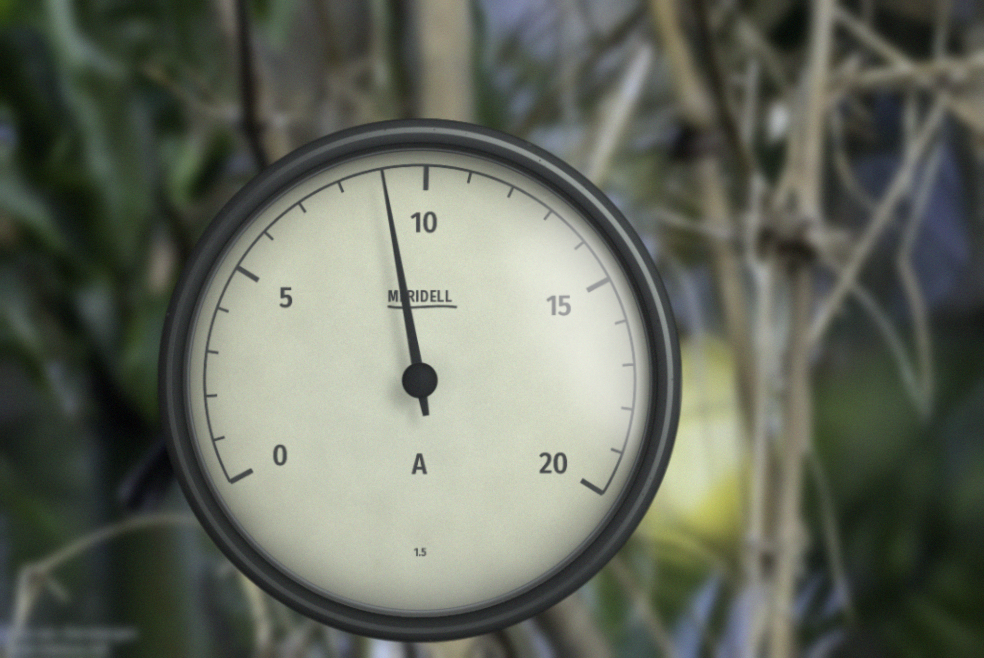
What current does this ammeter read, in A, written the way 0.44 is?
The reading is 9
